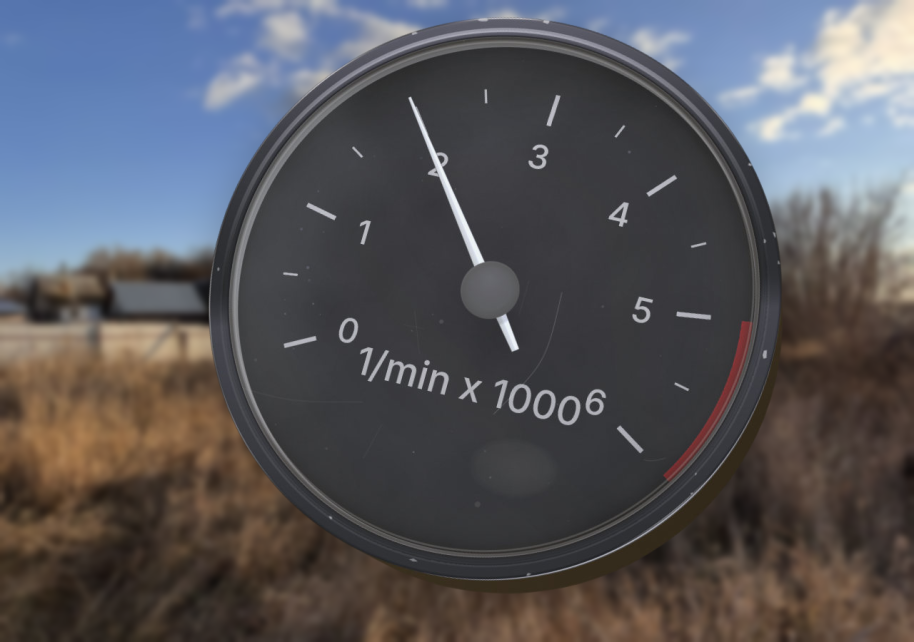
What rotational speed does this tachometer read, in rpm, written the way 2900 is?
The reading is 2000
